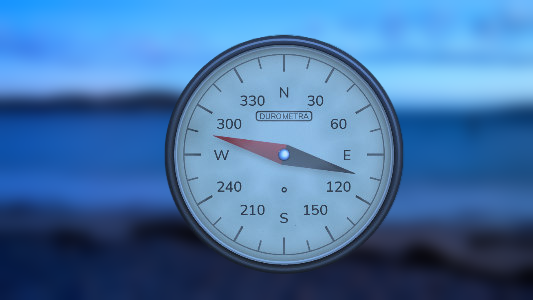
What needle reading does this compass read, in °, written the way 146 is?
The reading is 285
